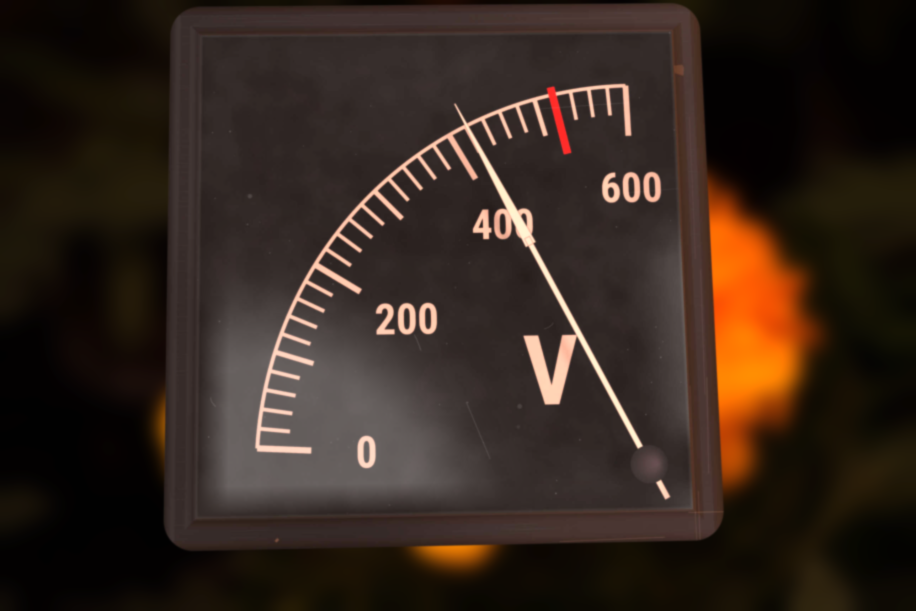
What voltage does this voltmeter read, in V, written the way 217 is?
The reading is 420
